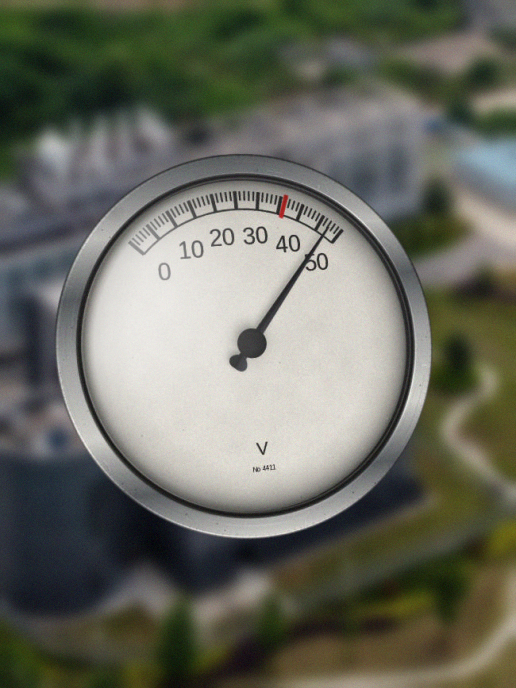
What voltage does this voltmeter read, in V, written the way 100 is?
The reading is 47
